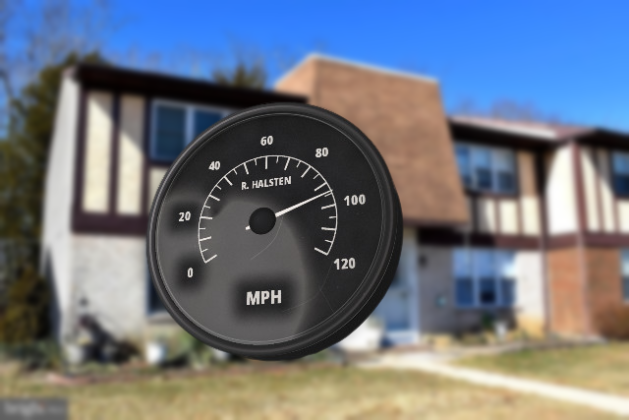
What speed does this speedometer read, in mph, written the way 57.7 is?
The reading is 95
